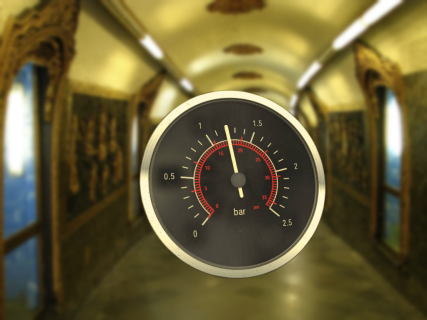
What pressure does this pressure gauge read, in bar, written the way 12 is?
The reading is 1.2
